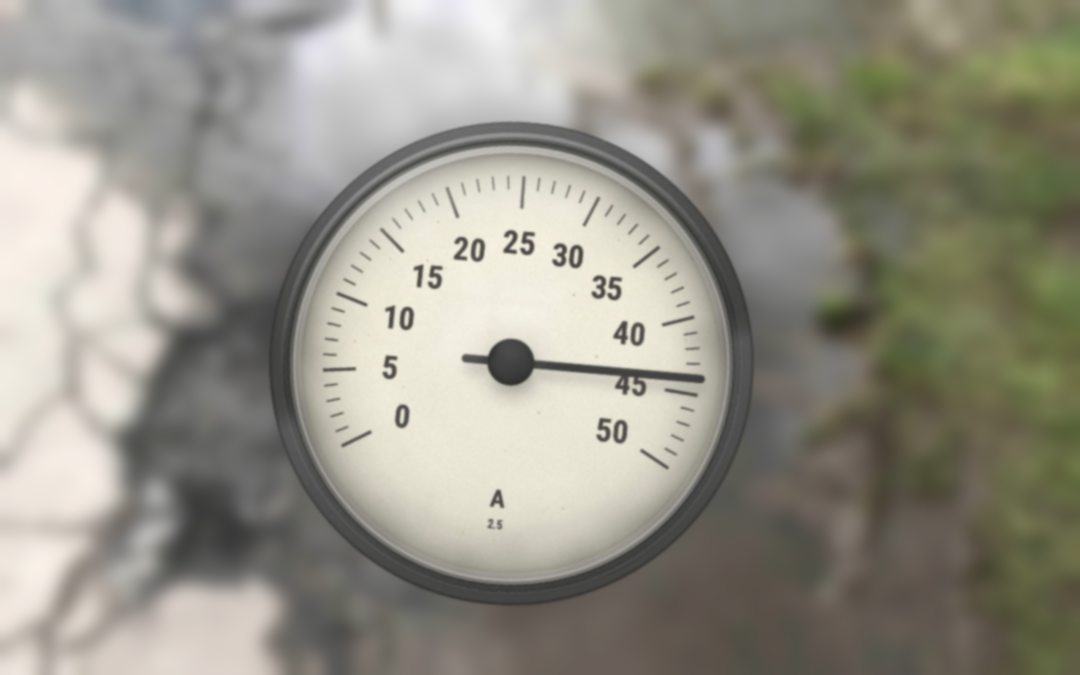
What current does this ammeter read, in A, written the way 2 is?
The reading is 44
